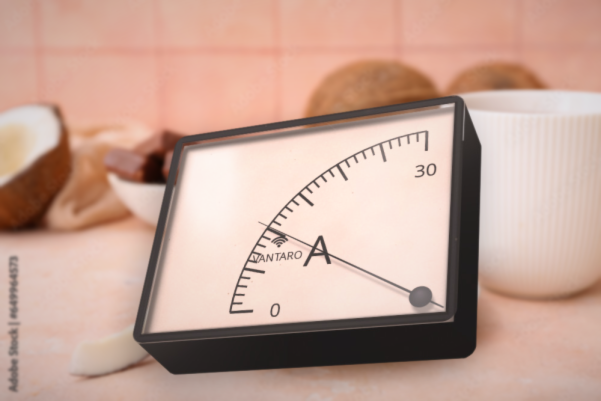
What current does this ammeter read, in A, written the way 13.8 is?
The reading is 10
